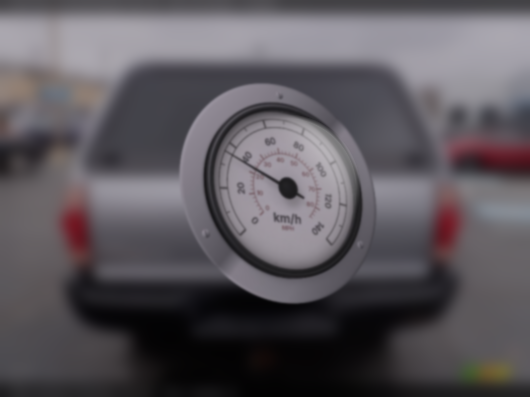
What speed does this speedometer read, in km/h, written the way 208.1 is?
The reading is 35
